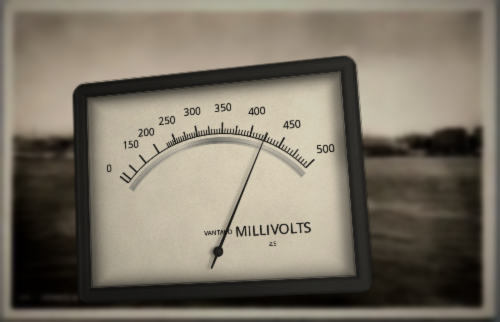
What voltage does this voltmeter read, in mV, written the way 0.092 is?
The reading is 425
